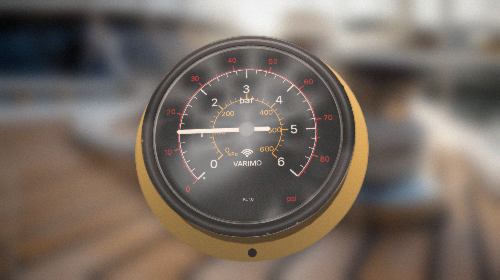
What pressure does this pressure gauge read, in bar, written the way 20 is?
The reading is 1
